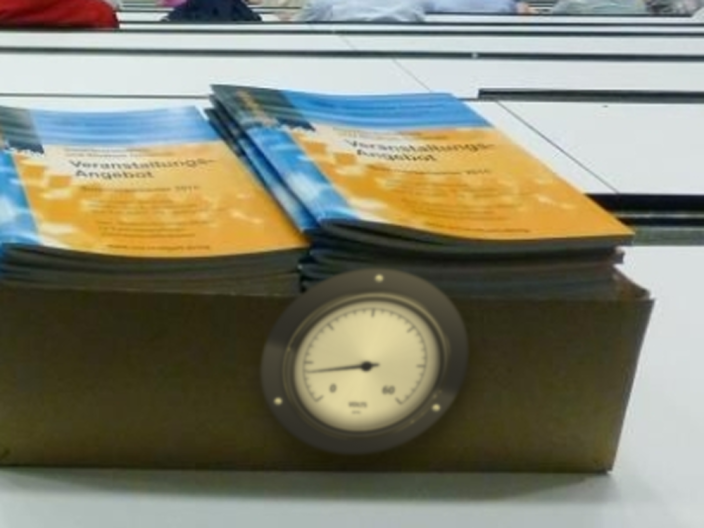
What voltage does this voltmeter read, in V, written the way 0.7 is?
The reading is 8
